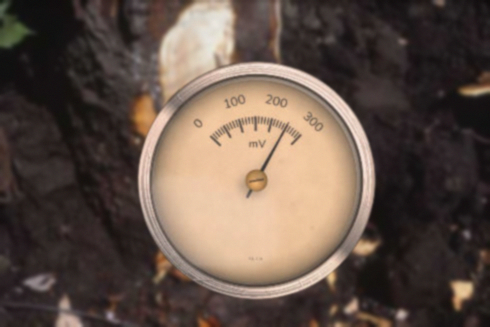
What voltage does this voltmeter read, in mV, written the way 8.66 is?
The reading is 250
